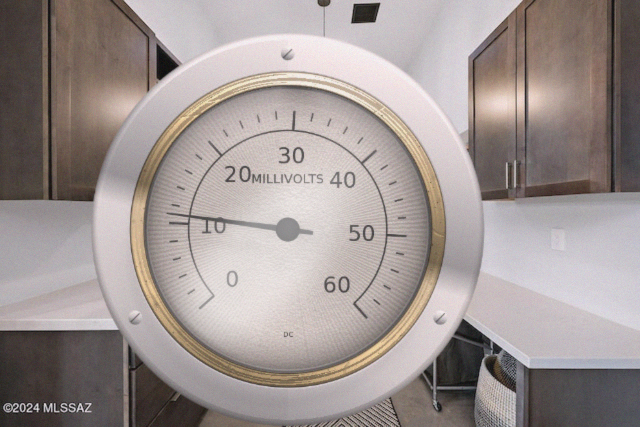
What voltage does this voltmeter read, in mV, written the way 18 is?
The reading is 11
